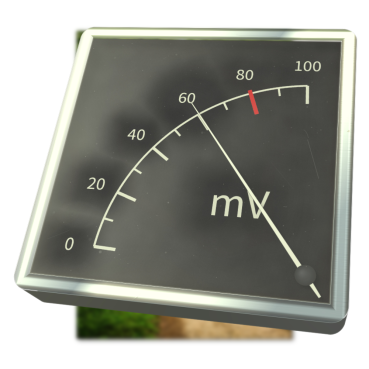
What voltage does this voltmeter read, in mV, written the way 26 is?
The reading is 60
